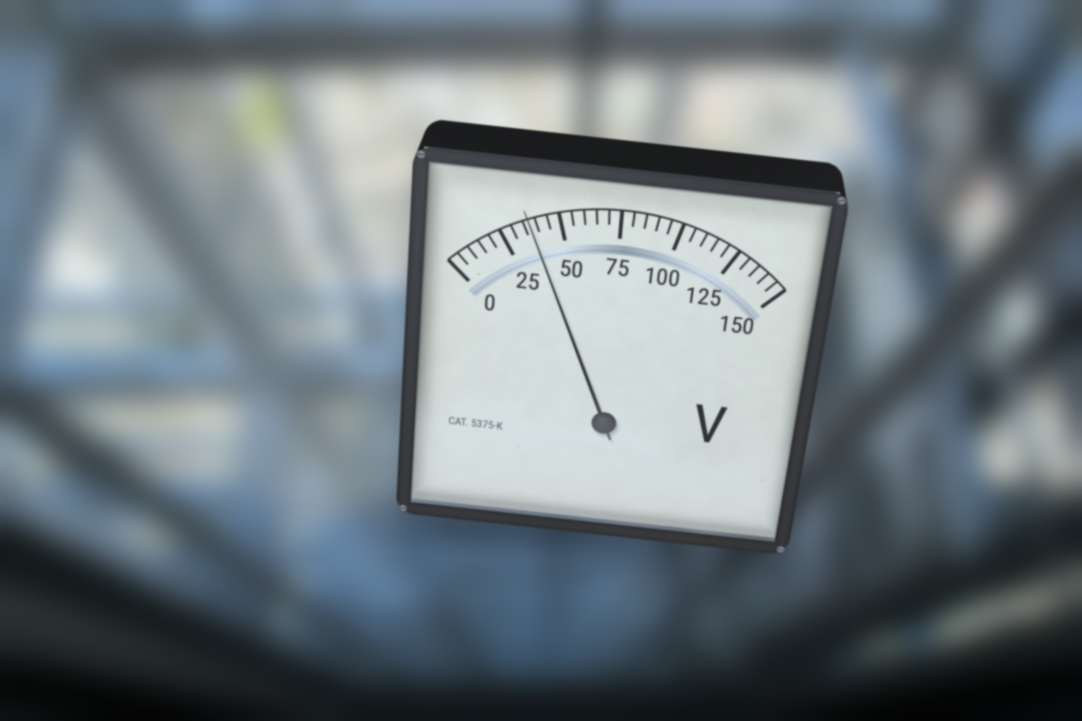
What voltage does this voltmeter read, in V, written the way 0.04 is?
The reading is 37.5
